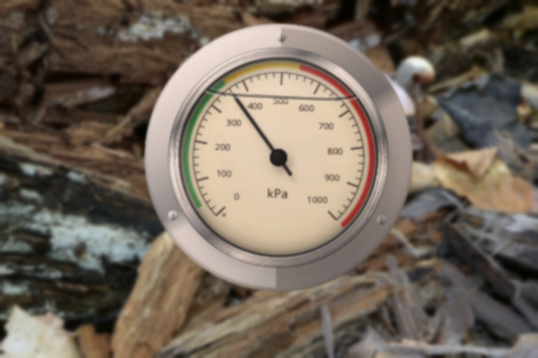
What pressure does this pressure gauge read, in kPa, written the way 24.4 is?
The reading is 360
